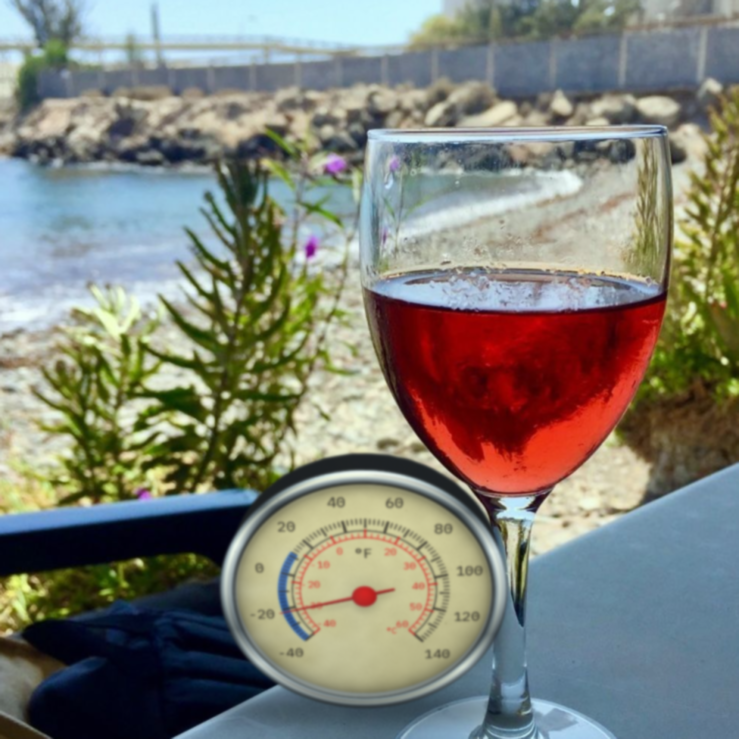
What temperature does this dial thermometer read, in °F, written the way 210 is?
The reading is -20
